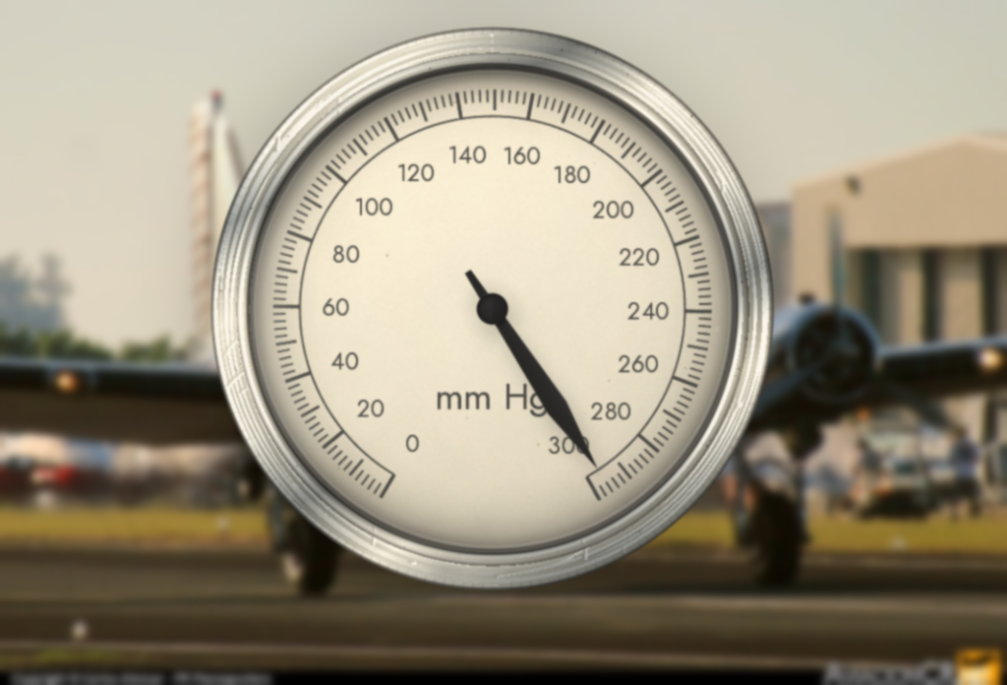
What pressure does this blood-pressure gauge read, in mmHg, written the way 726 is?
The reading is 296
